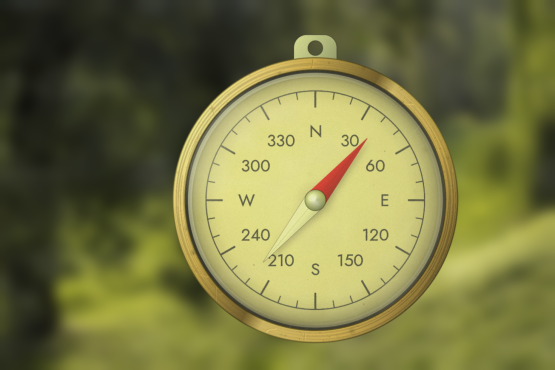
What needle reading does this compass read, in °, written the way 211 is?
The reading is 40
